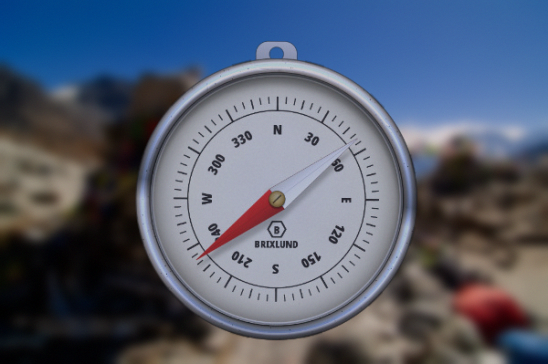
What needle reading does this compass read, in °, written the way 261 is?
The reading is 232.5
